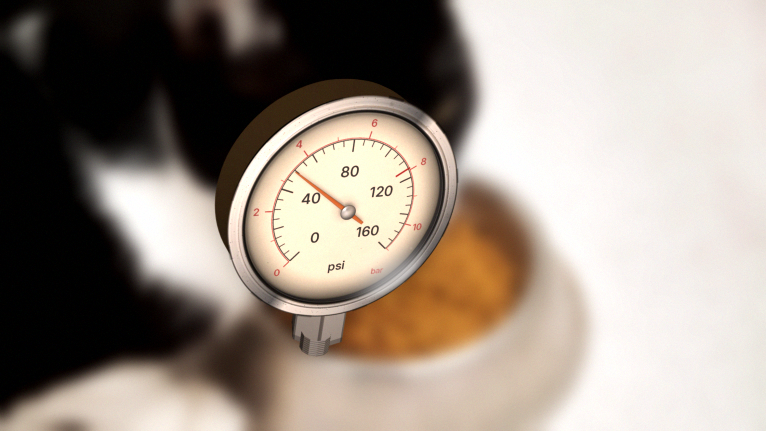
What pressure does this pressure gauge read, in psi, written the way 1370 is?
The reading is 50
